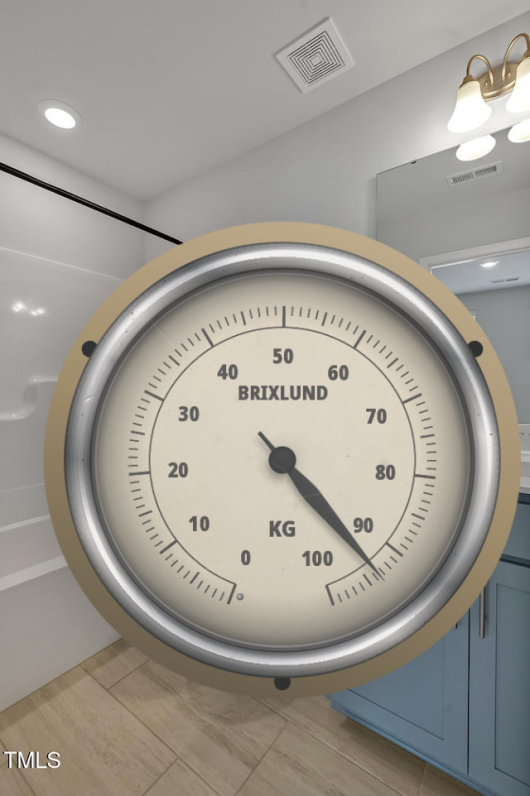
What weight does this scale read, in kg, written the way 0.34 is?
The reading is 93.5
